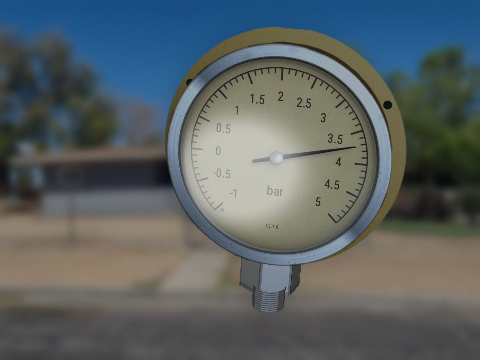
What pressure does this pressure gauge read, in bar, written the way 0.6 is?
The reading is 3.7
